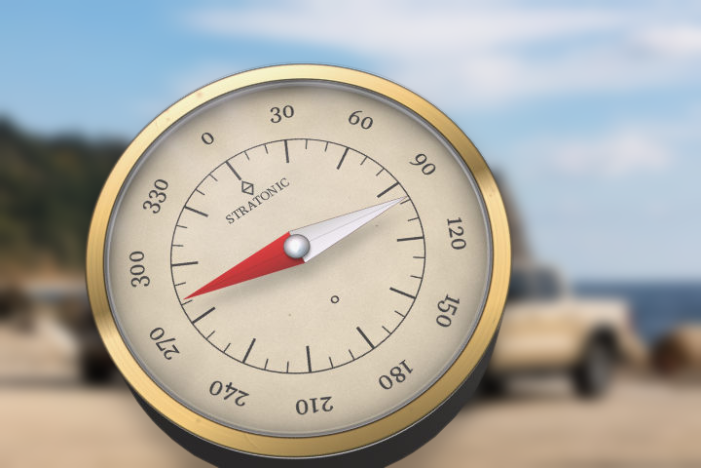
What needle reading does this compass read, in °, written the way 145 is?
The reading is 280
